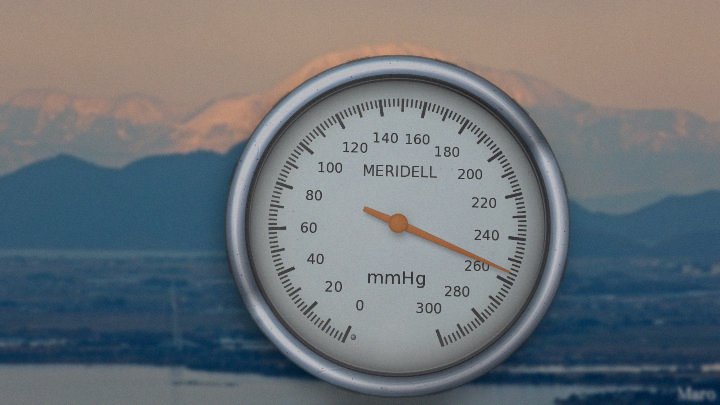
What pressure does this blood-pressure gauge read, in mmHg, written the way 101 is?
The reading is 256
